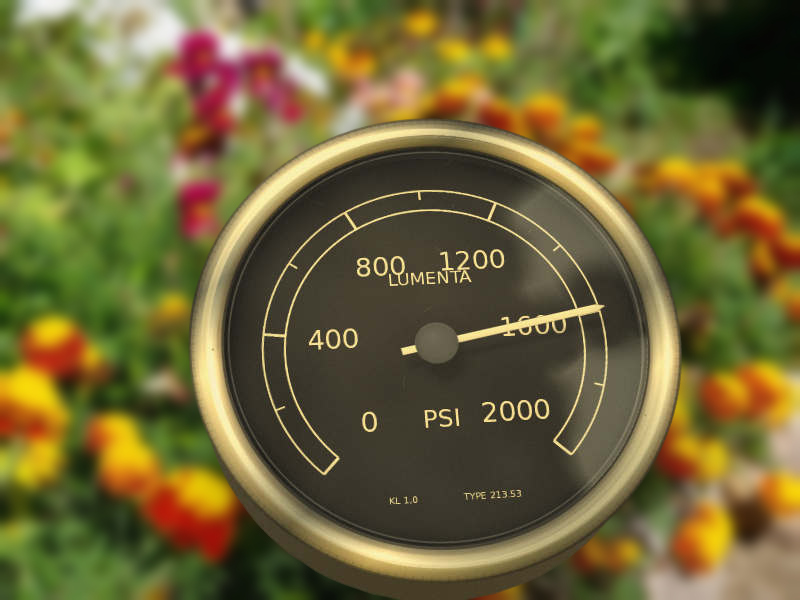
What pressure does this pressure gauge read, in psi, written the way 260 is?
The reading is 1600
